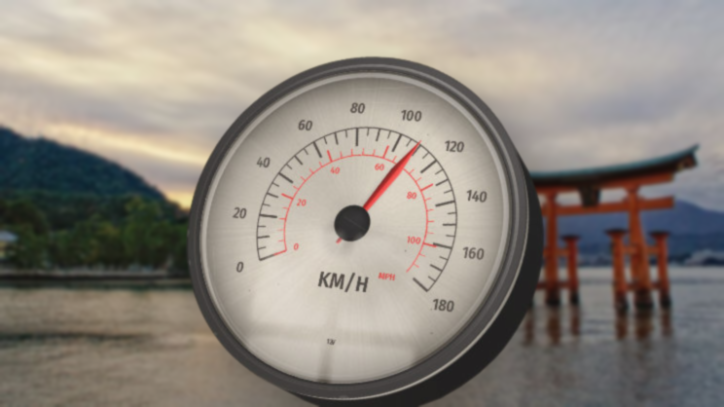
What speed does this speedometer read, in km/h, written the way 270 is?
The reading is 110
